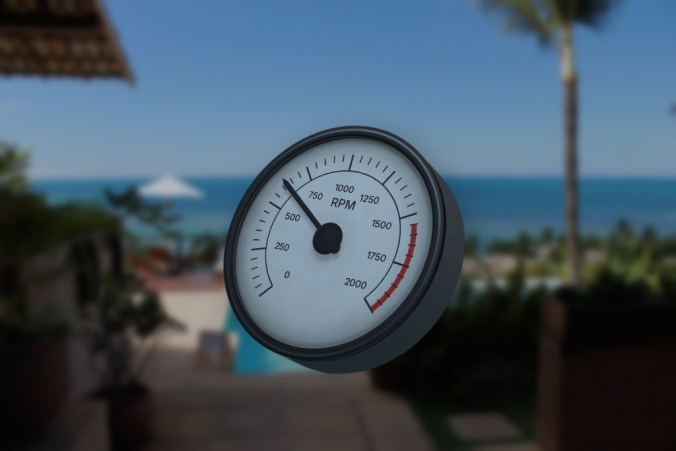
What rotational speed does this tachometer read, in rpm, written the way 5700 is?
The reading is 625
